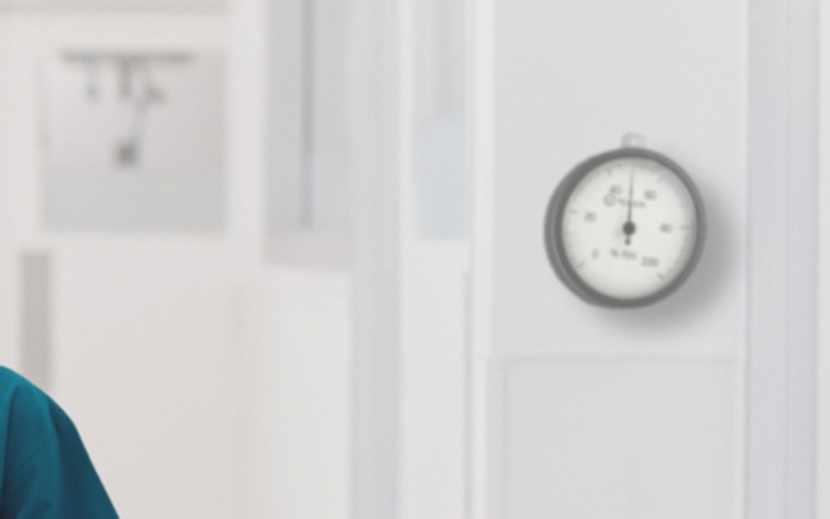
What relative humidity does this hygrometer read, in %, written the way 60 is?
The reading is 48
